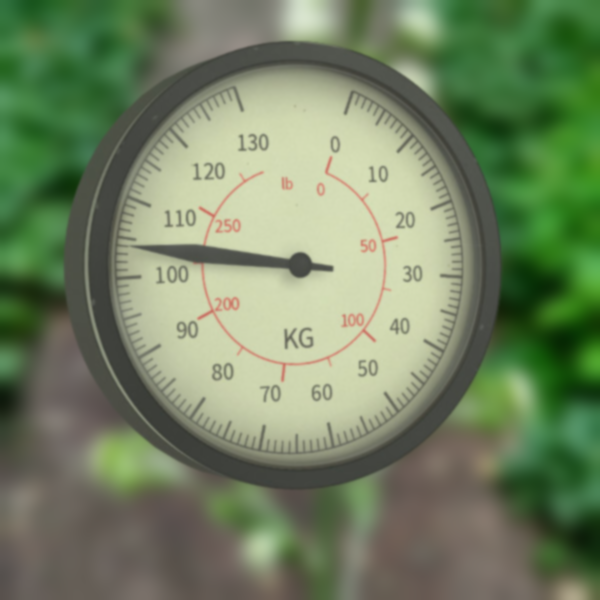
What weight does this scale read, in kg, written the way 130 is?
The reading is 104
